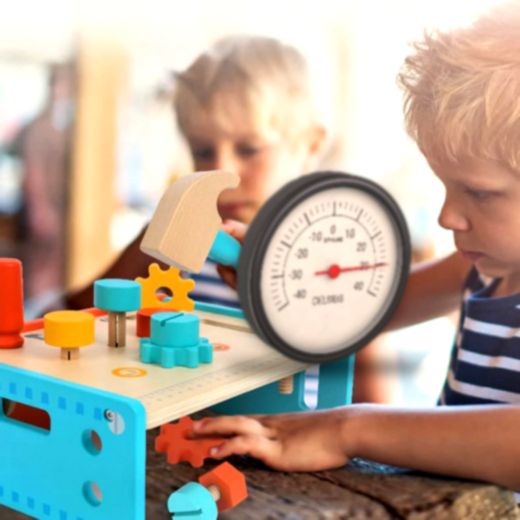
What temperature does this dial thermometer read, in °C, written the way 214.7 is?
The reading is 30
